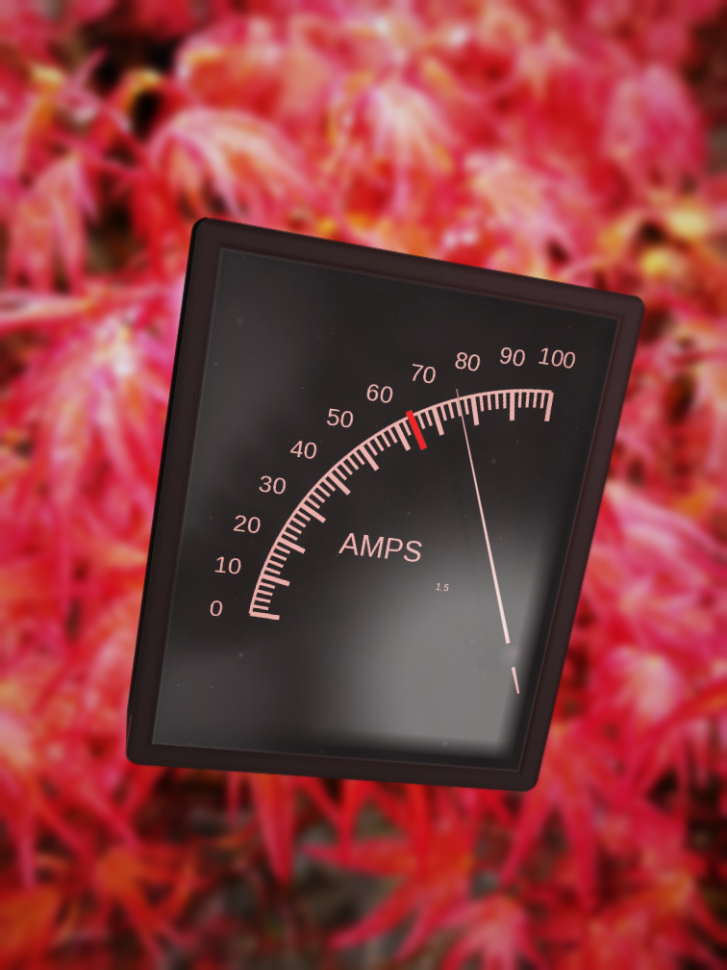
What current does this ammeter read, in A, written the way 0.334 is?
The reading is 76
